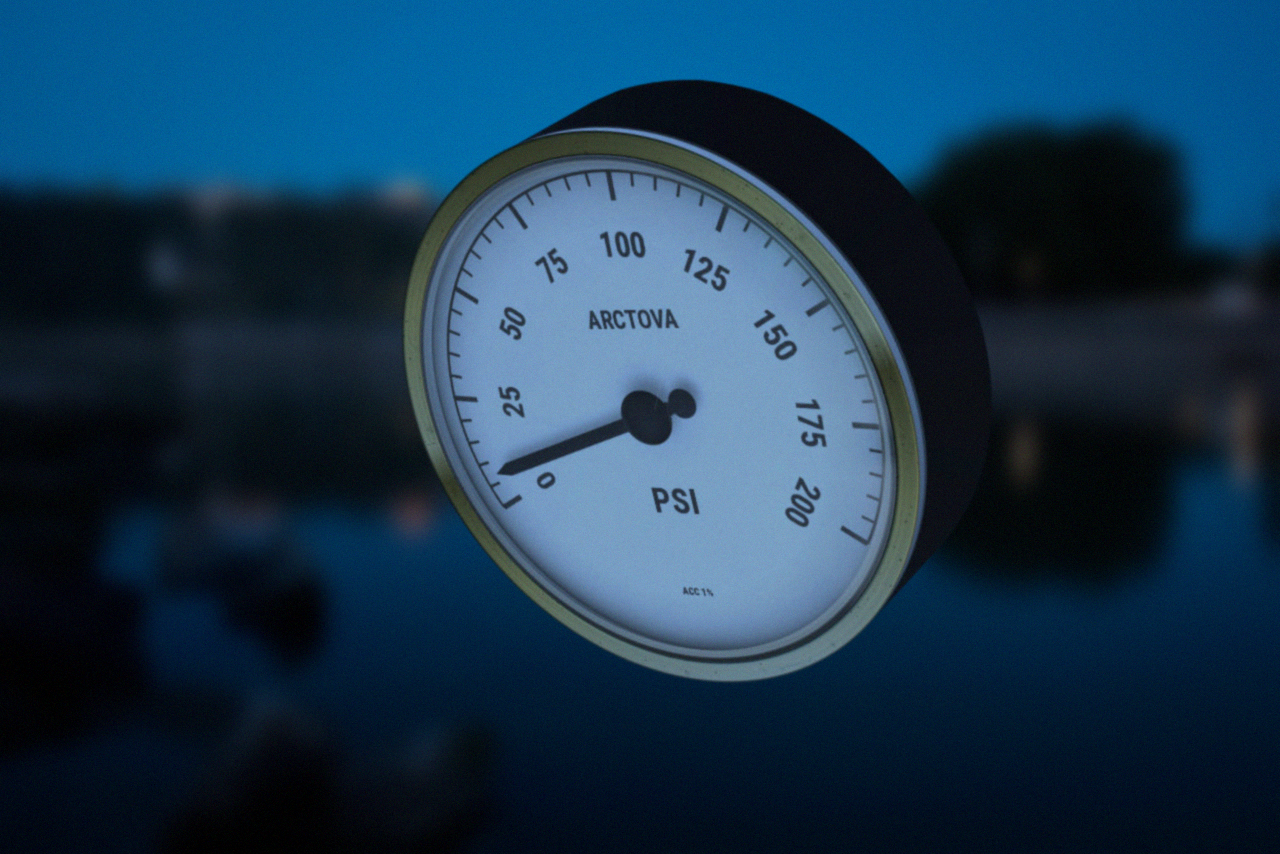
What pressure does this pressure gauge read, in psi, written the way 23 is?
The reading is 7.5
